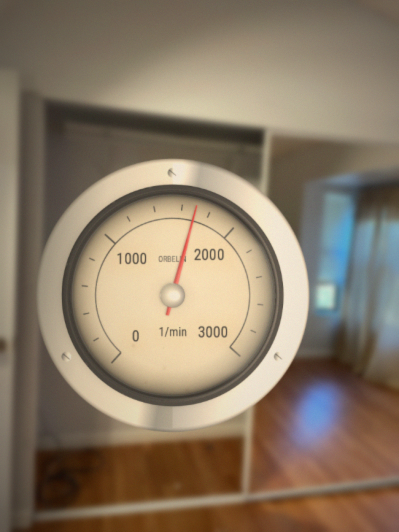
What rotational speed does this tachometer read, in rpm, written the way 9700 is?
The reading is 1700
